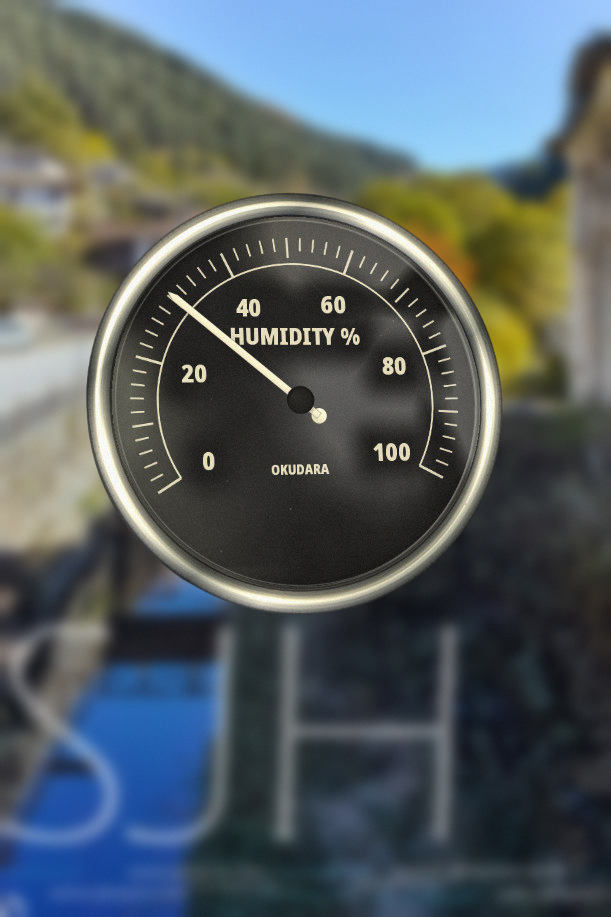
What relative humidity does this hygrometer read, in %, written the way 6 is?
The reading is 30
